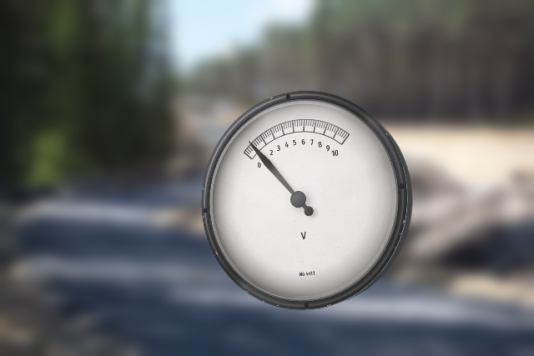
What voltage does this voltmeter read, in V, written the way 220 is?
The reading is 1
